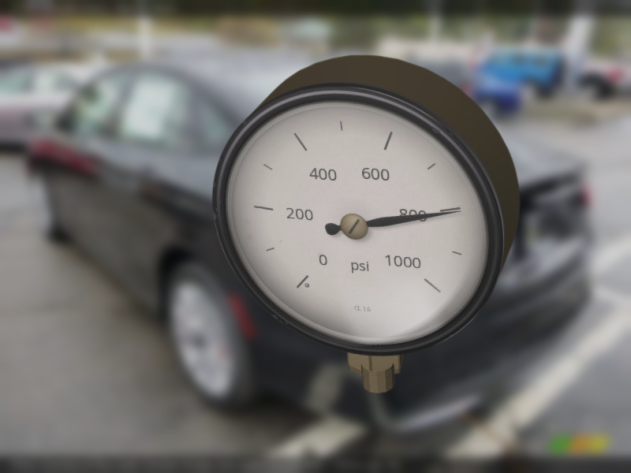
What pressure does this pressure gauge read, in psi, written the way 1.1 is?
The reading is 800
